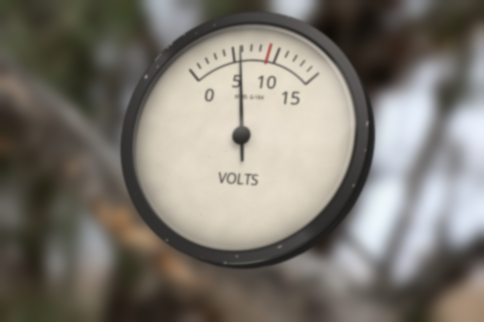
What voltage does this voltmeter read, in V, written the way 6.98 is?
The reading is 6
